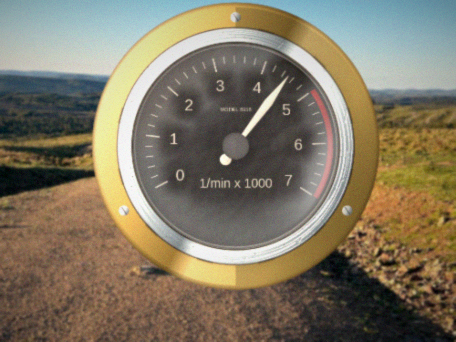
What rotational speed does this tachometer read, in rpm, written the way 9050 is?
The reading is 4500
